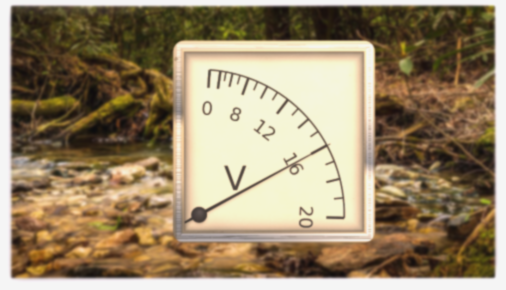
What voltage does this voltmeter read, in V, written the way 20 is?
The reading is 16
